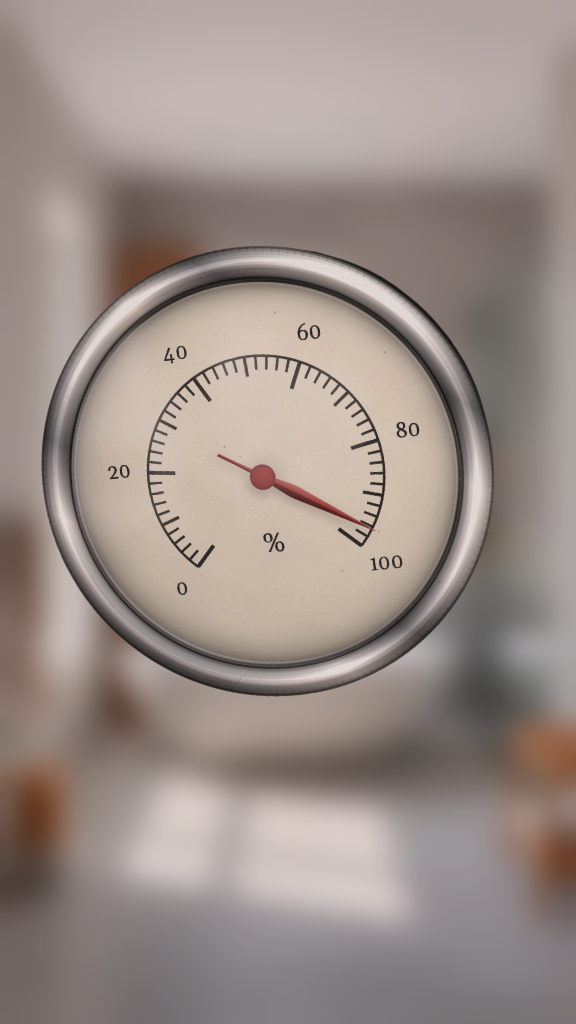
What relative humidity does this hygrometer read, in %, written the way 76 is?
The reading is 96
